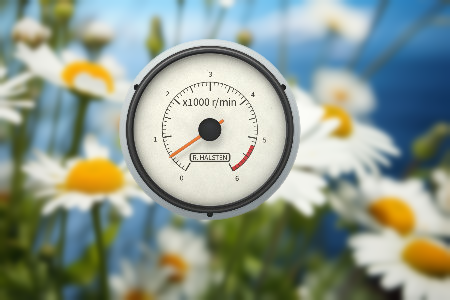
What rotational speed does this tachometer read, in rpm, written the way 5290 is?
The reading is 500
